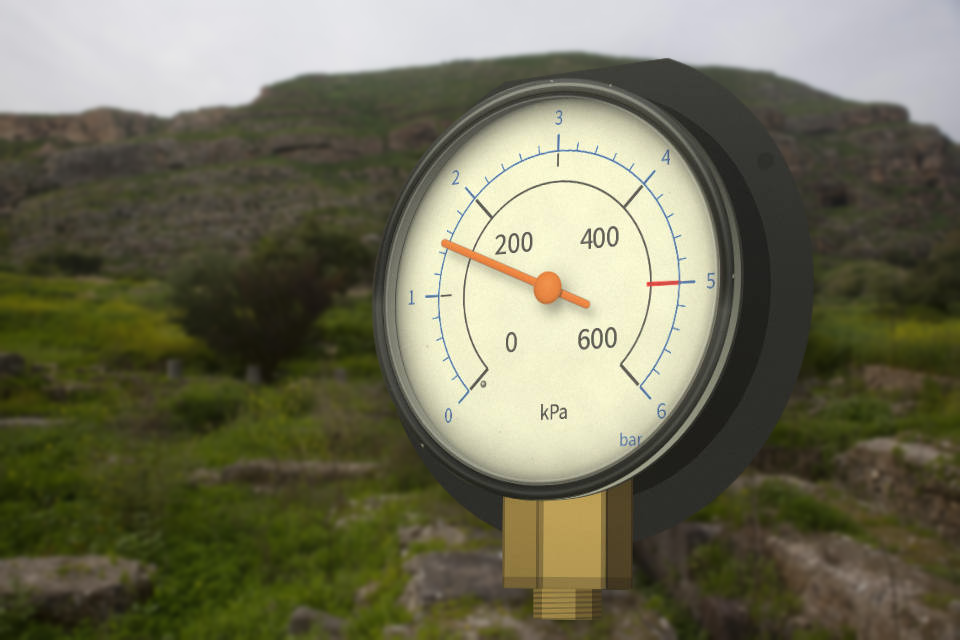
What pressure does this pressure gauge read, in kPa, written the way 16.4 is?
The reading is 150
